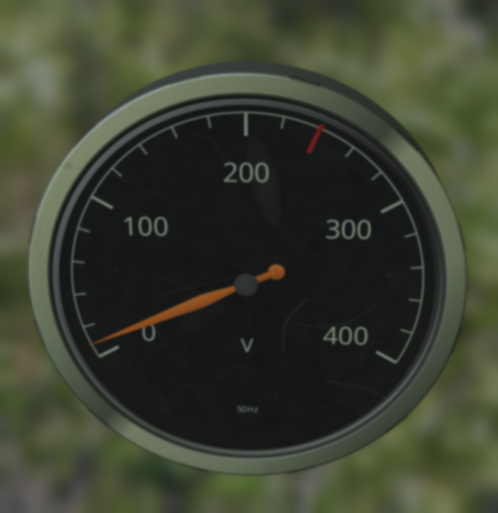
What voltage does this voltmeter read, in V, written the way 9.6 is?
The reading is 10
